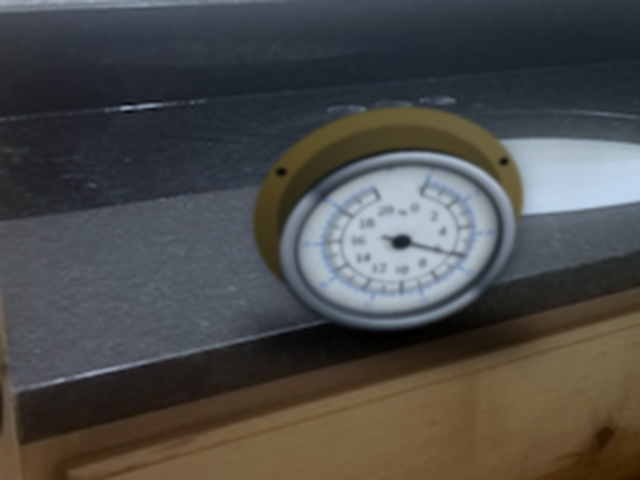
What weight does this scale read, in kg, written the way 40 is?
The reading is 6
